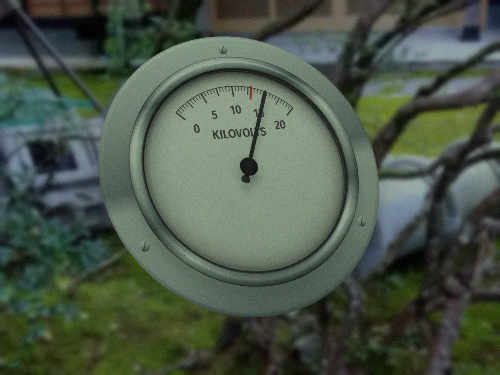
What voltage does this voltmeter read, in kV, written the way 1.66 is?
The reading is 15
